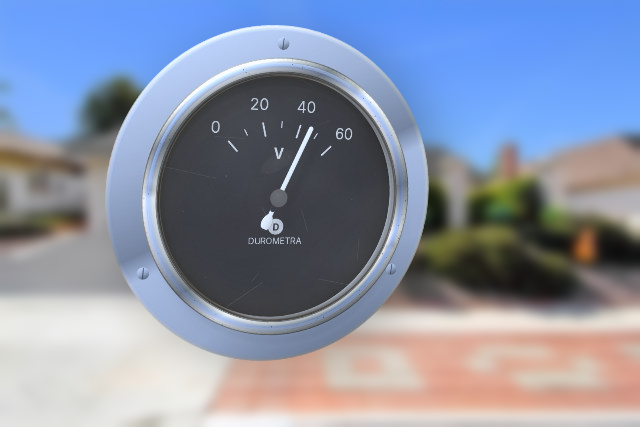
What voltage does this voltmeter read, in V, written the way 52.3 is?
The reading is 45
